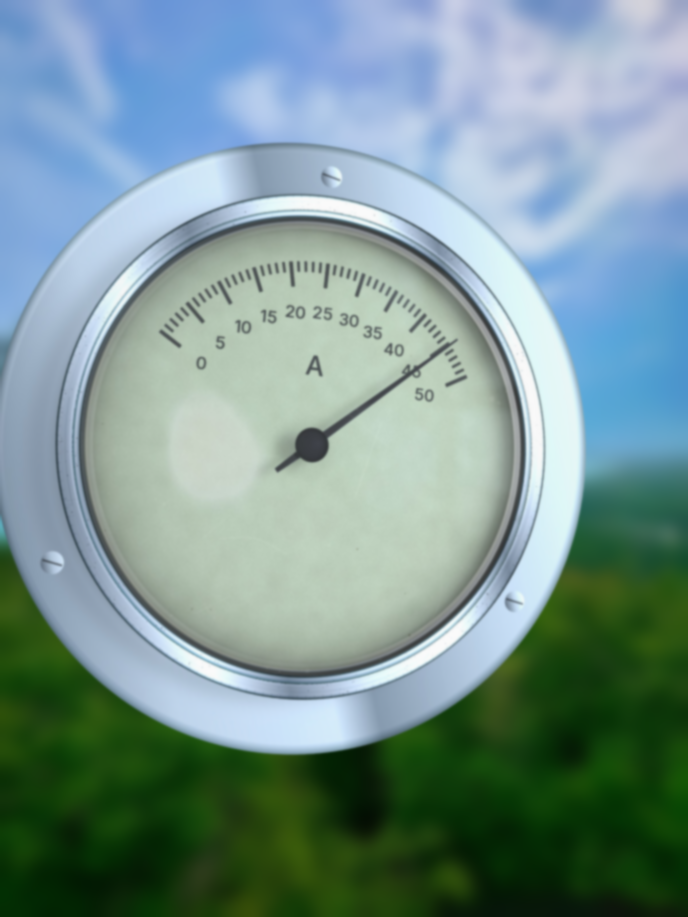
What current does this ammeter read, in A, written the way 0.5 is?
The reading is 45
